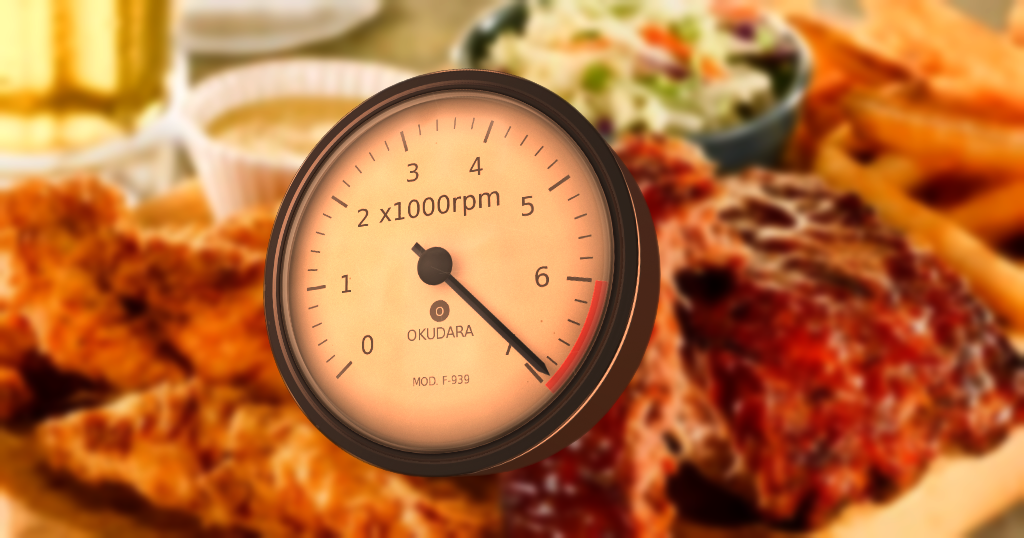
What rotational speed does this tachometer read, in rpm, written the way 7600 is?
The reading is 6900
